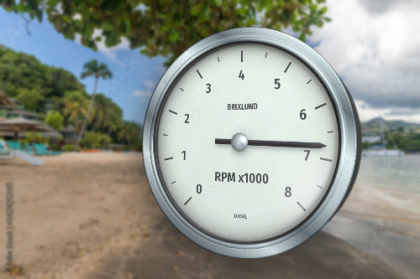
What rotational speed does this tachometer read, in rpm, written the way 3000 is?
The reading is 6750
